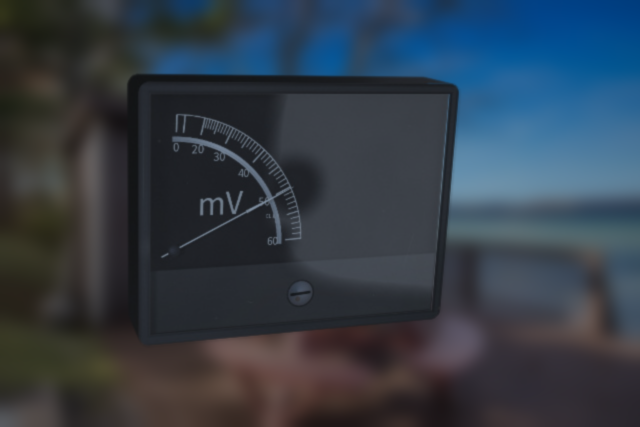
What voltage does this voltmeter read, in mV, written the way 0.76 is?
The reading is 50
